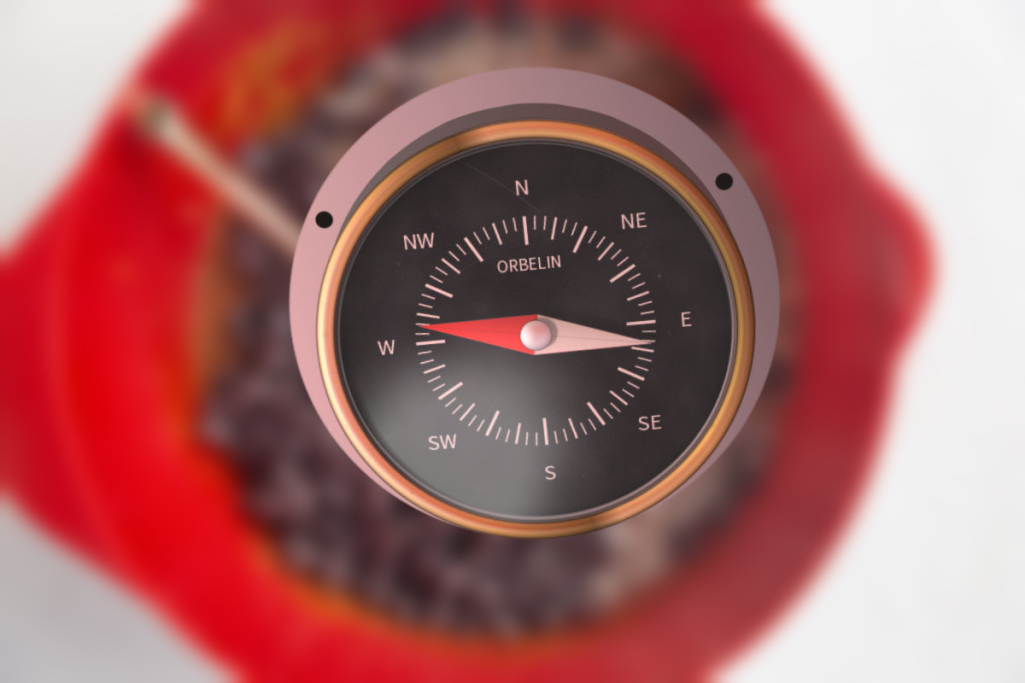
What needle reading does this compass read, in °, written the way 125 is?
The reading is 280
